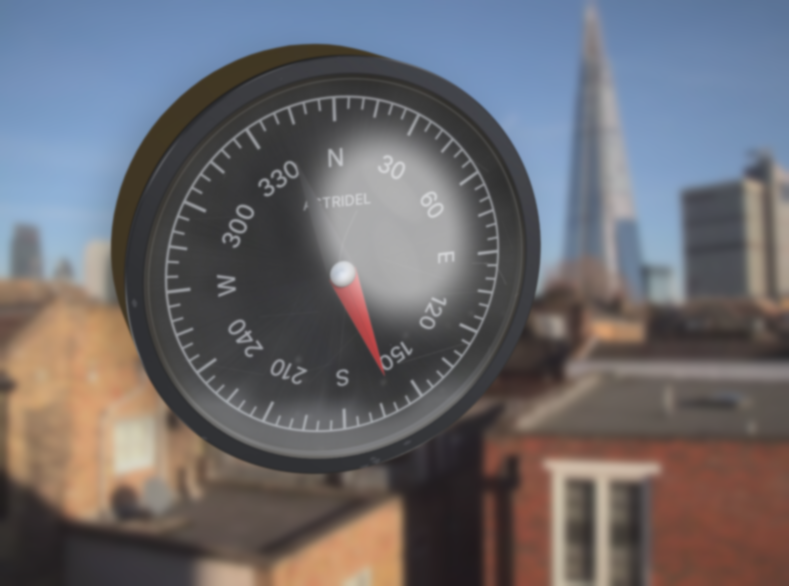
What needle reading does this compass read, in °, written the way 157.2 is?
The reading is 160
